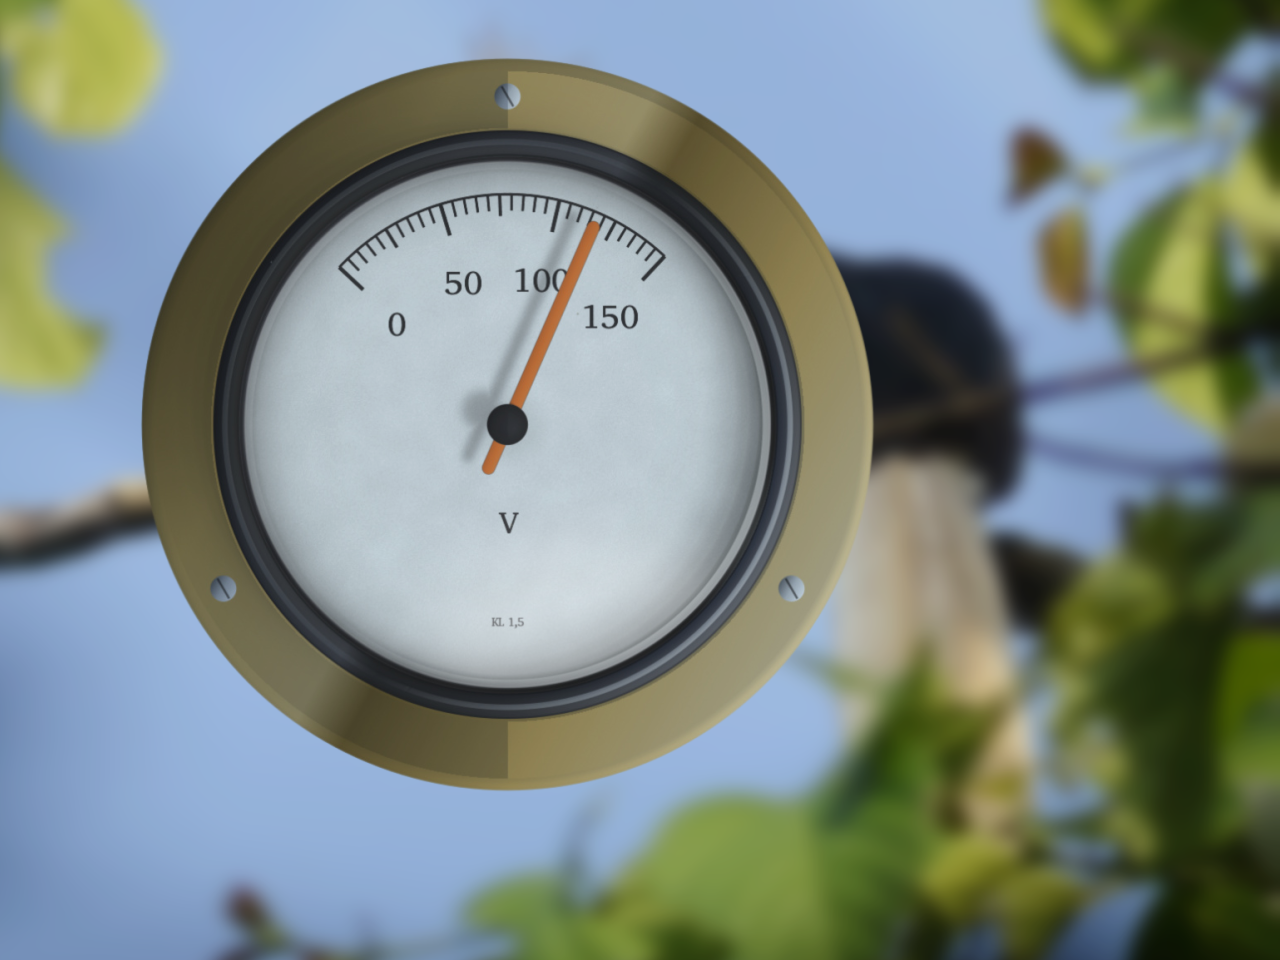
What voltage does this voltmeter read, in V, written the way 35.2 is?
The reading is 117.5
